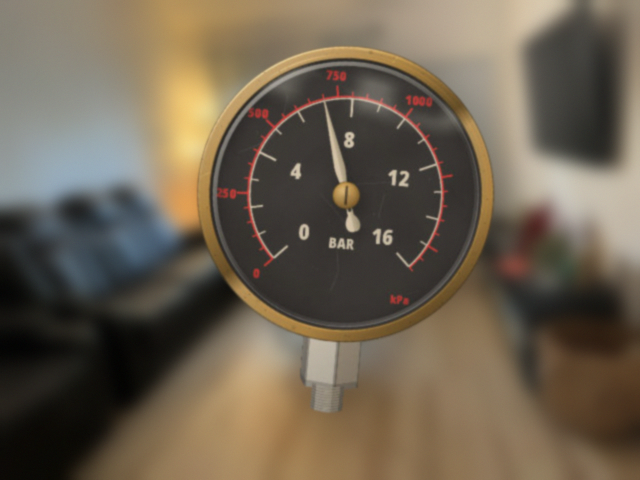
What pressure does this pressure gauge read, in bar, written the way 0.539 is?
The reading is 7
